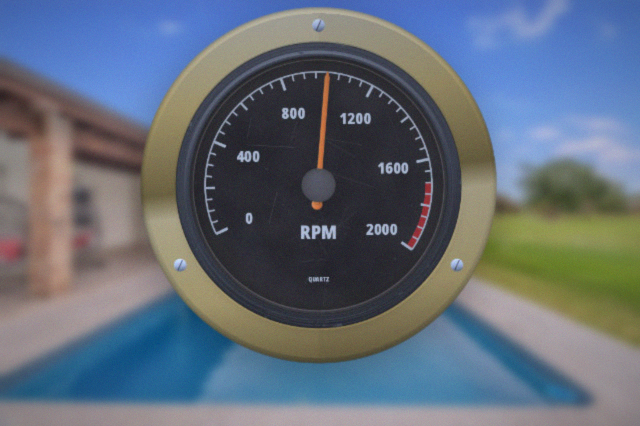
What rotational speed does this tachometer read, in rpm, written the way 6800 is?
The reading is 1000
